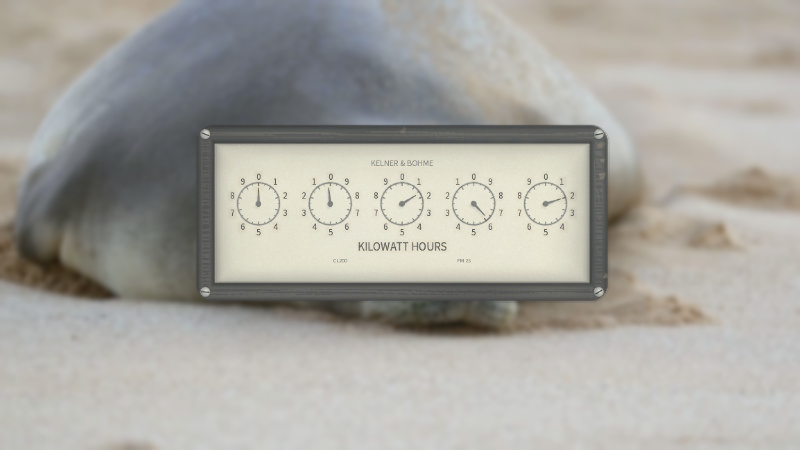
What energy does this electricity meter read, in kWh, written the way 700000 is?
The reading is 162
